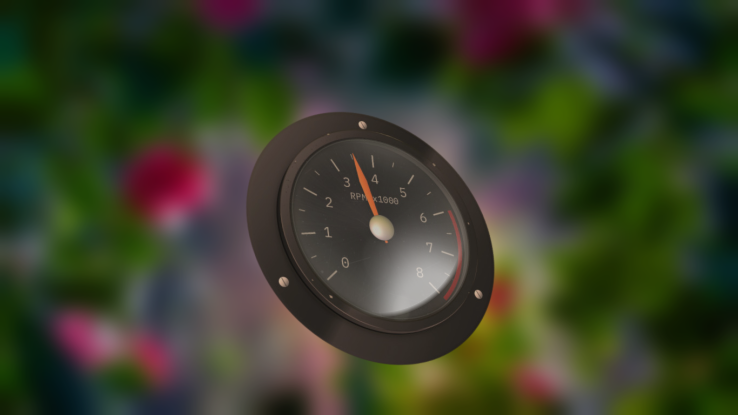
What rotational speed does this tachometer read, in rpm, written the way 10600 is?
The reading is 3500
